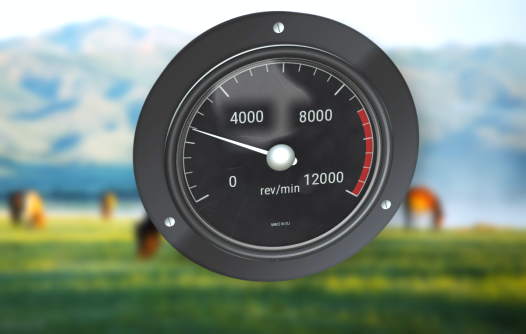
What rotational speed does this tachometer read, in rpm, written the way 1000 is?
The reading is 2500
